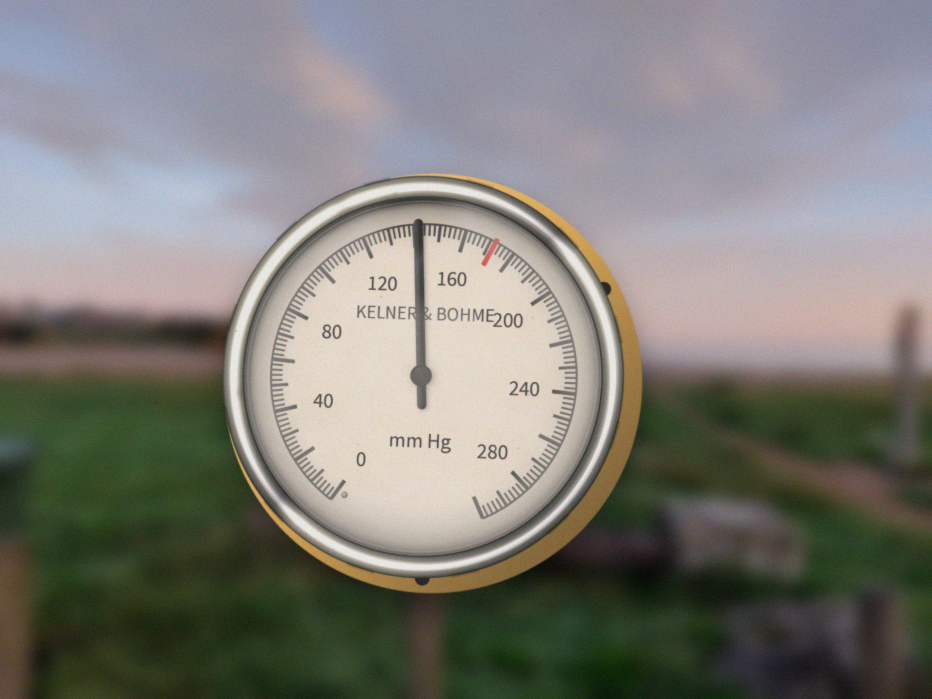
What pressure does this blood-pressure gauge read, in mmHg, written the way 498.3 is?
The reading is 142
